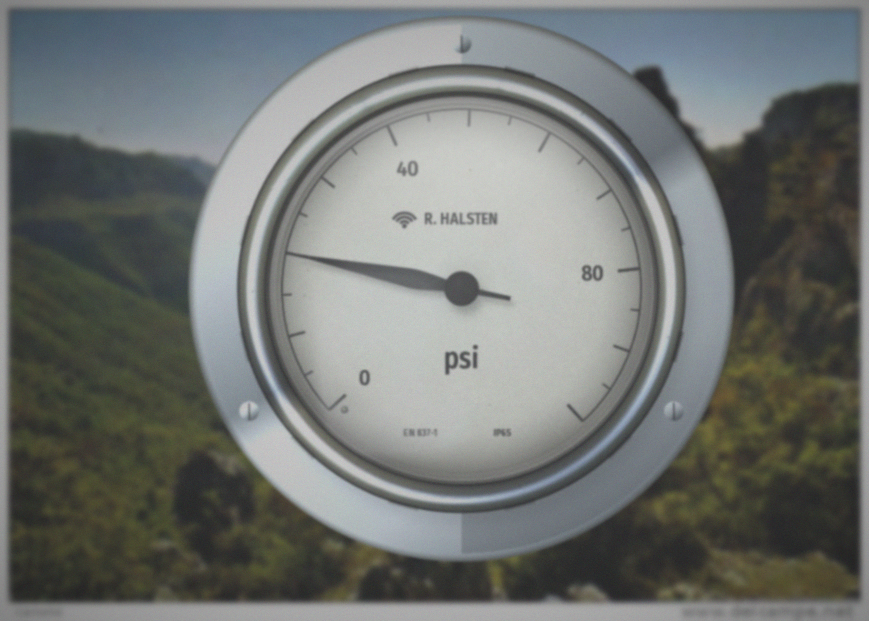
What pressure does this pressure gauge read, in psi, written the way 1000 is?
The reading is 20
